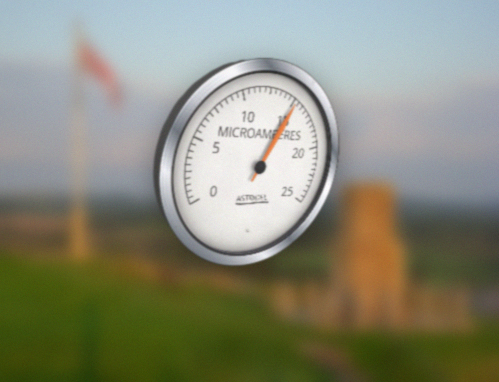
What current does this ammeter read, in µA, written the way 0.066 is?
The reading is 15
